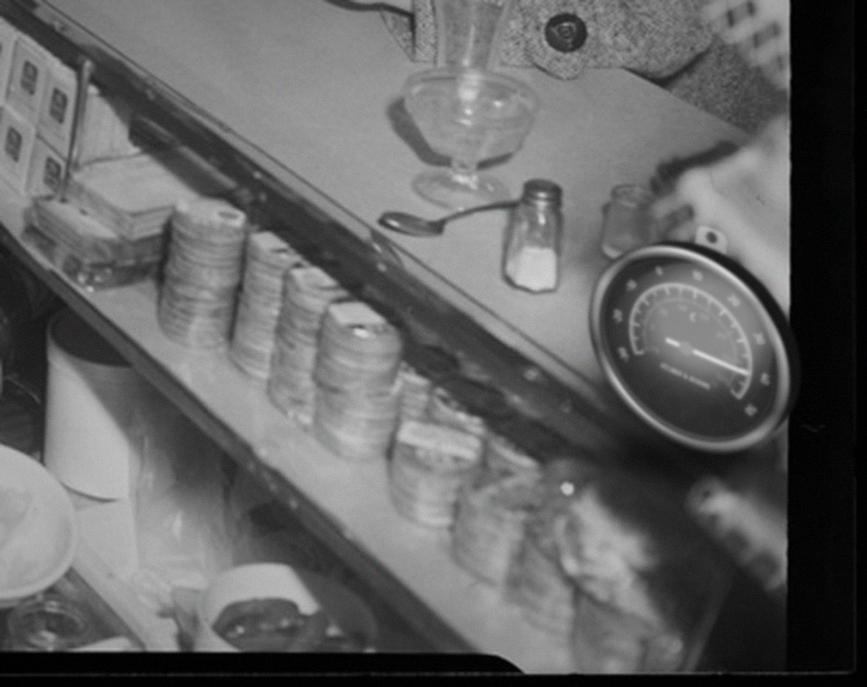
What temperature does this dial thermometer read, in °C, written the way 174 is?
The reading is 40
